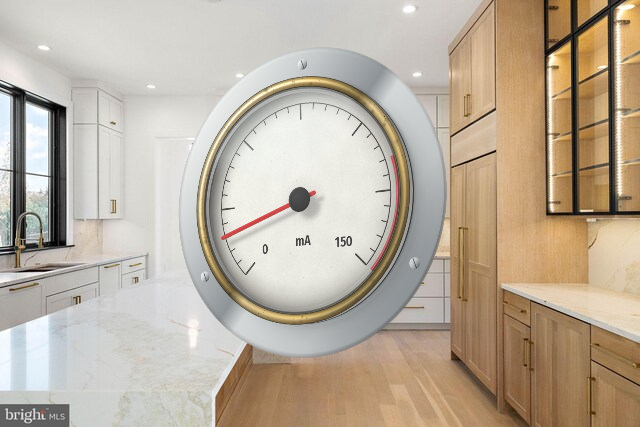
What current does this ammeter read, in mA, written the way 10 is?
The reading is 15
